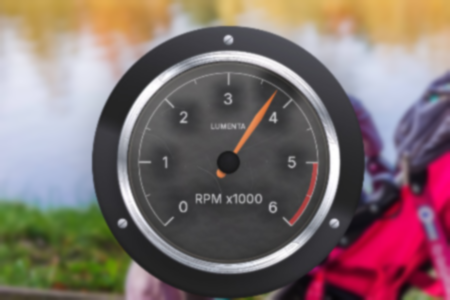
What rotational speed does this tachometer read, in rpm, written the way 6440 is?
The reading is 3750
